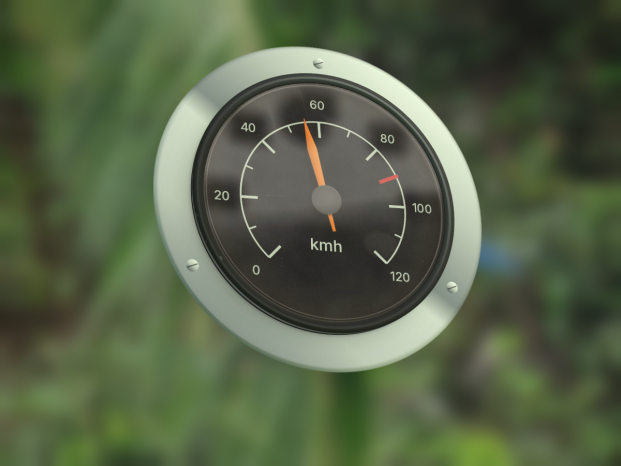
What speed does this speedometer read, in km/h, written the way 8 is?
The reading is 55
